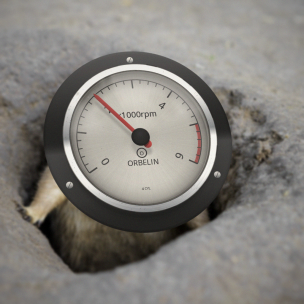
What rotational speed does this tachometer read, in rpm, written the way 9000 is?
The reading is 2000
